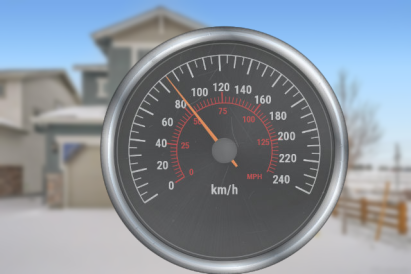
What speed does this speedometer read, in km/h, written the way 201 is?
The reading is 85
